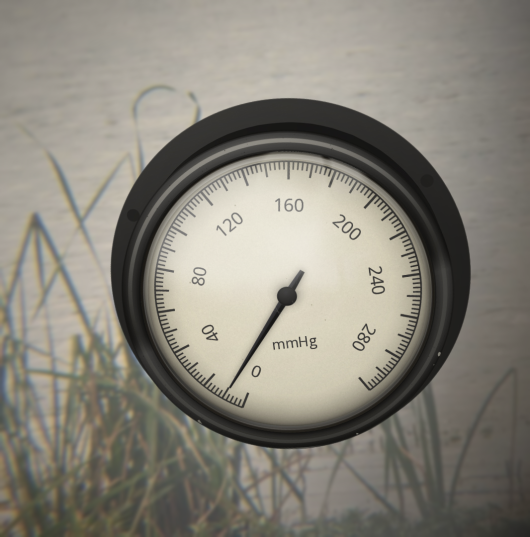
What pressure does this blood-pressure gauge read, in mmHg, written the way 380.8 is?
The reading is 10
